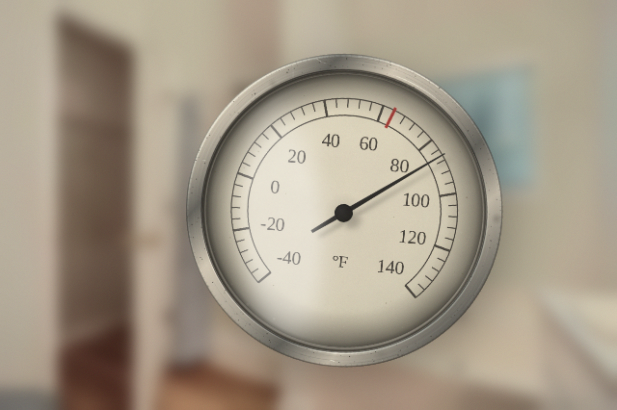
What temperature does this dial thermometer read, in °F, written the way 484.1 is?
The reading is 86
